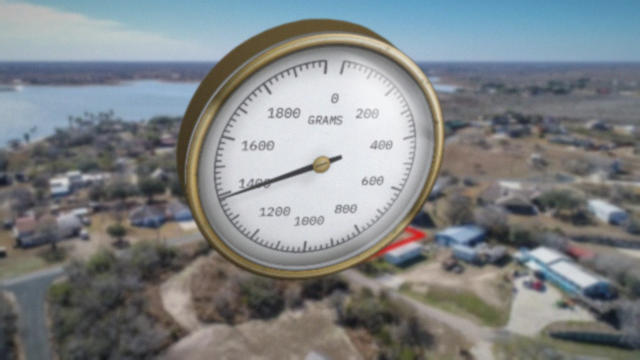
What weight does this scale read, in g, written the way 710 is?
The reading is 1400
